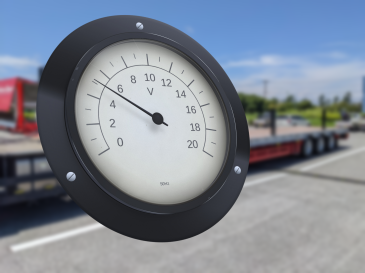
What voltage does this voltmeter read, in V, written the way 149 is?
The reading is 5
